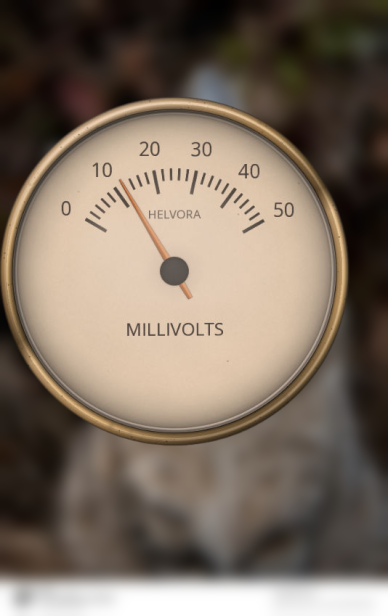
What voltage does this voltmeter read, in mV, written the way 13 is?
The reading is 12
